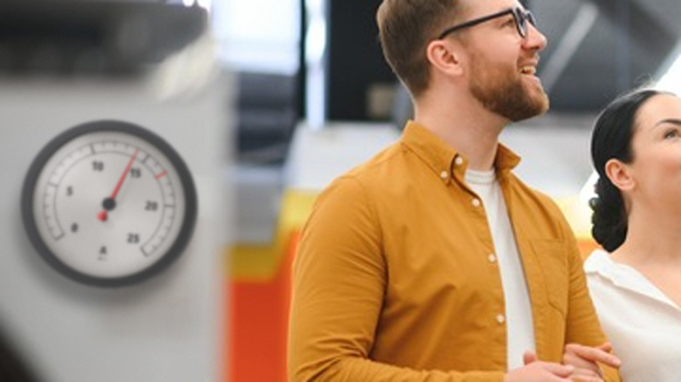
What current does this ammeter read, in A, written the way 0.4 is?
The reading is 14
